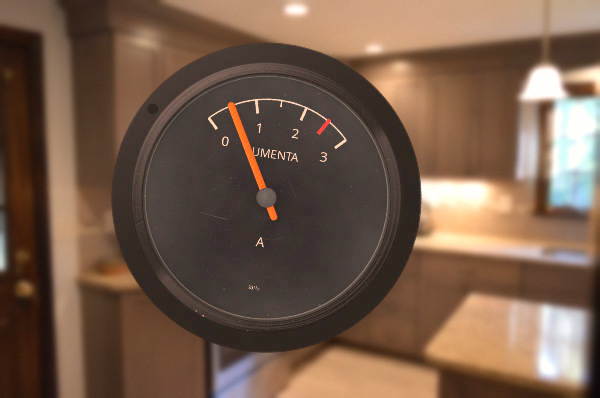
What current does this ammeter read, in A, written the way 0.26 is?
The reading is 0.5
